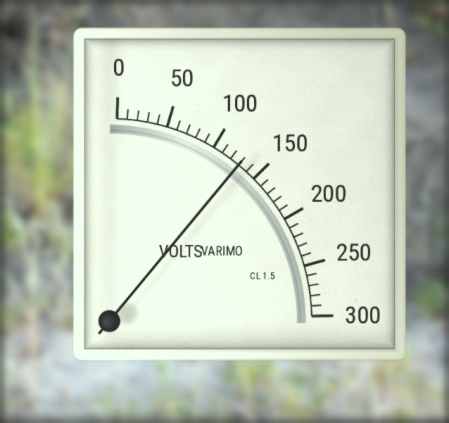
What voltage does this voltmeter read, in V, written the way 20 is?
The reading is 130
